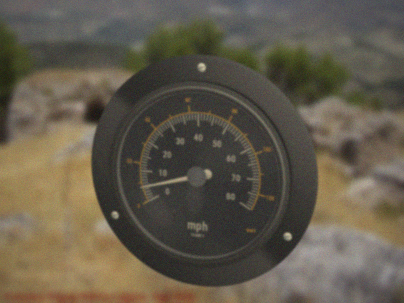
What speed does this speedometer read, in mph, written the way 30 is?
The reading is 5
